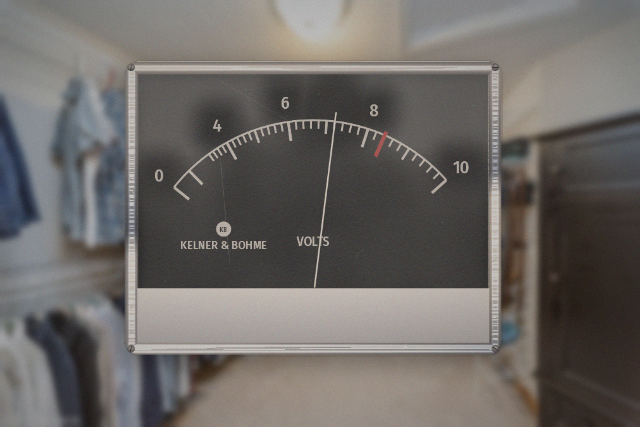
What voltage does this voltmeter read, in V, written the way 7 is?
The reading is 7.2
